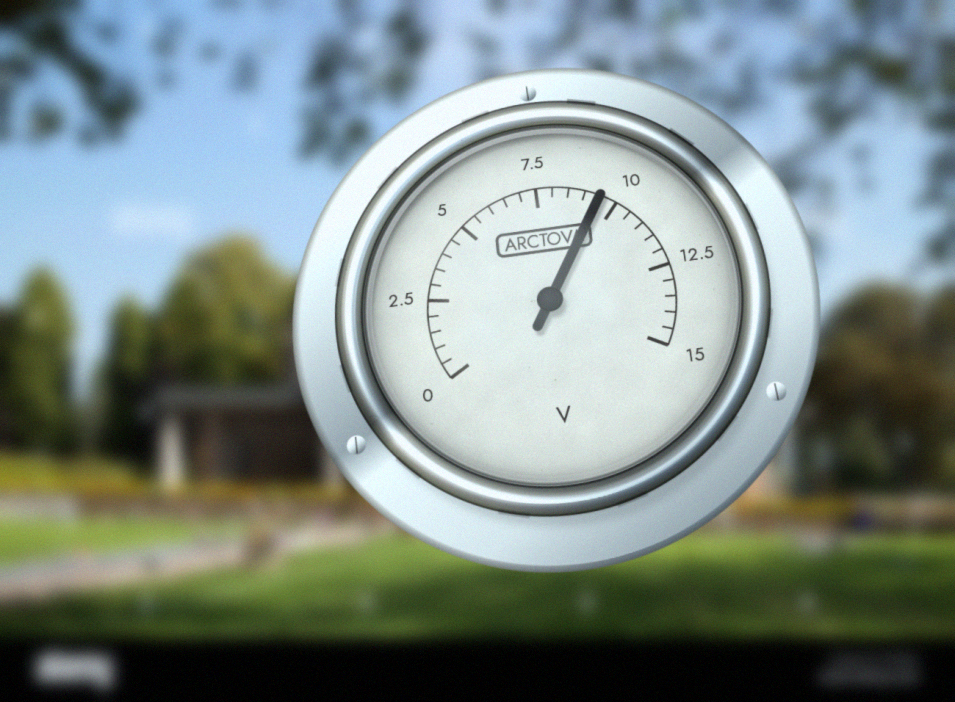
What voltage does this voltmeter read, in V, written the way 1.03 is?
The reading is 9.5
